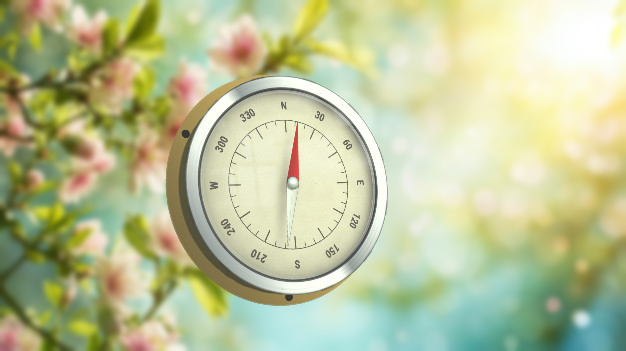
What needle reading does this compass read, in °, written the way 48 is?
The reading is 10
